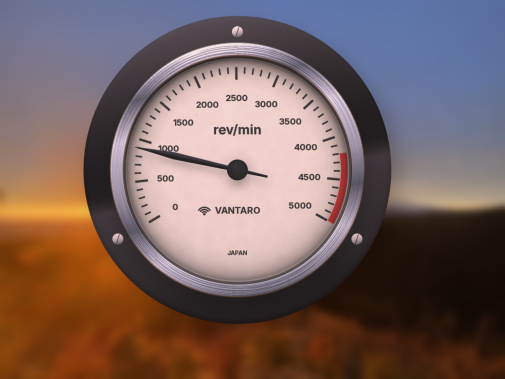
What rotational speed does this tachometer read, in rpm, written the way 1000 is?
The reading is 900
